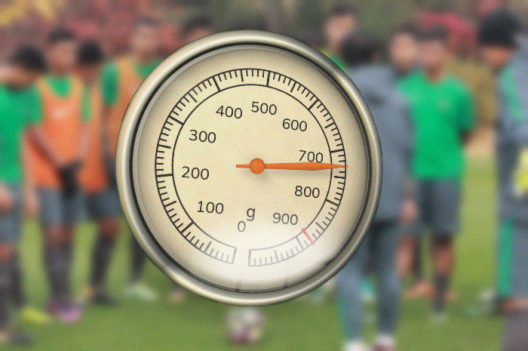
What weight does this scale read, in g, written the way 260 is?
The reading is 730
